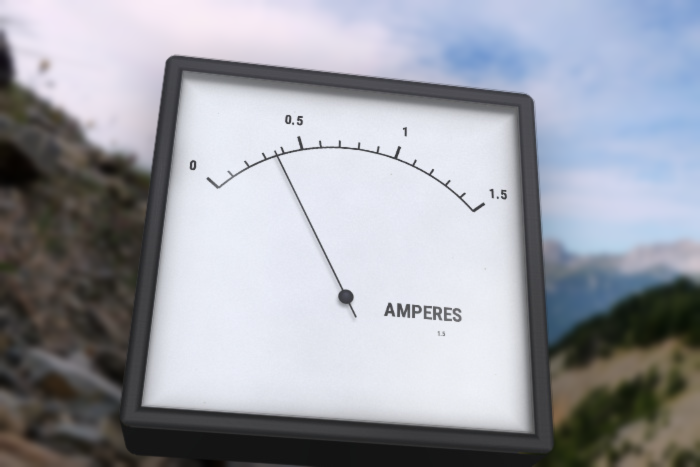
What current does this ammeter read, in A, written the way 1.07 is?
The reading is 0.35
